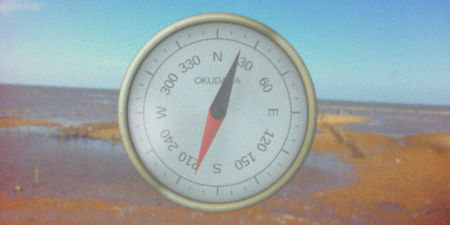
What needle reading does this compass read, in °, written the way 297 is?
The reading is 200
